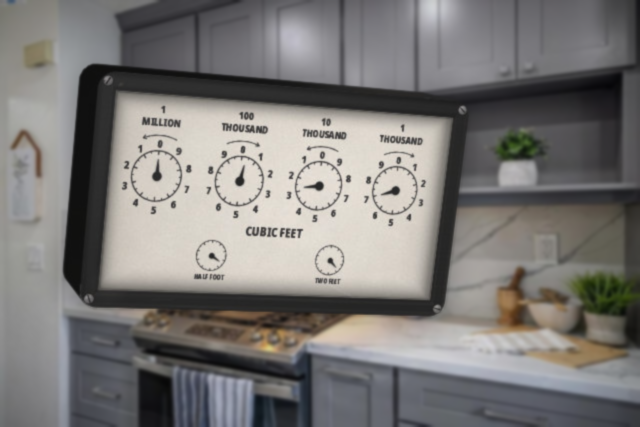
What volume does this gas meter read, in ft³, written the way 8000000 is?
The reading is 2700
